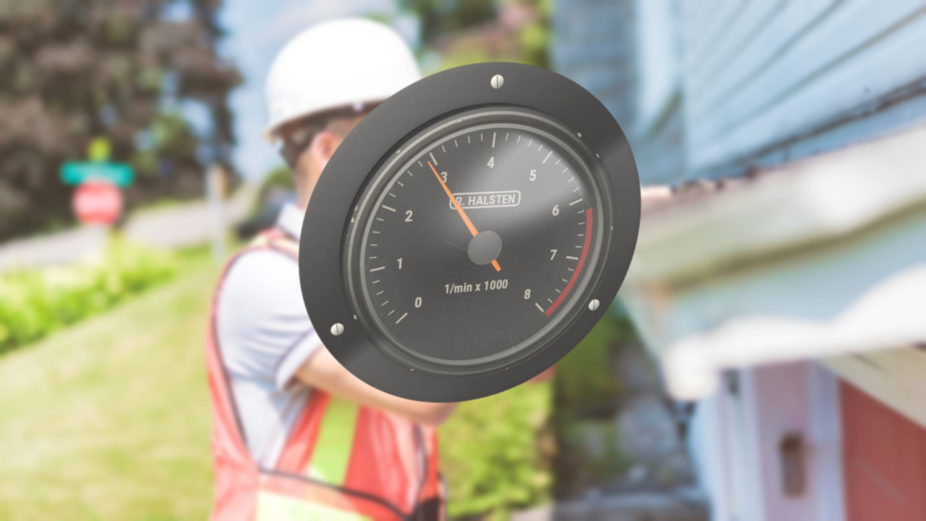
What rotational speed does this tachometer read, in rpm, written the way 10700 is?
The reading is 2900
